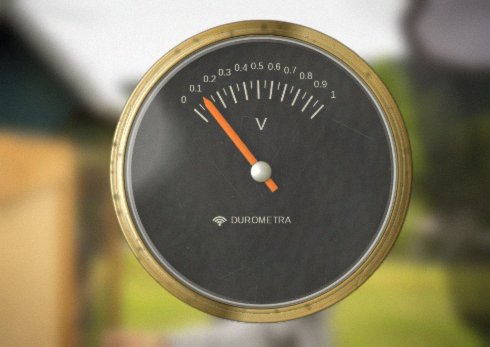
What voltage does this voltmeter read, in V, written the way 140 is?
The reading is 0.1
